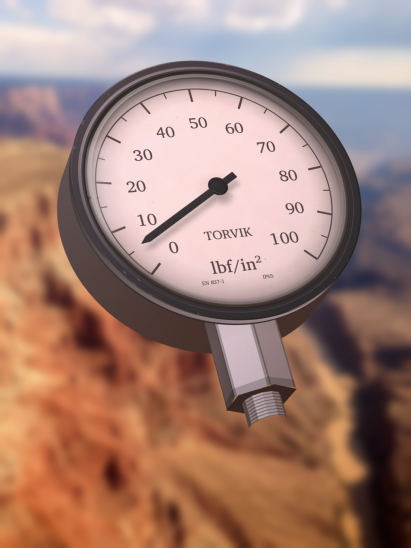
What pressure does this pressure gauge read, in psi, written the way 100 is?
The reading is 5
